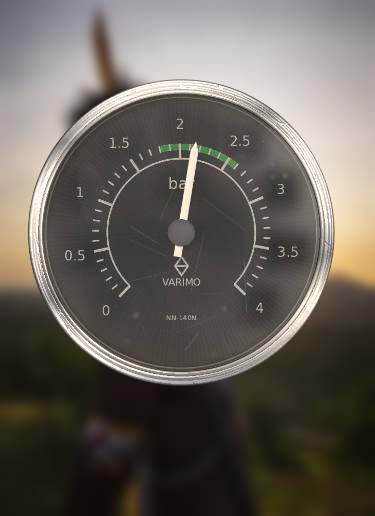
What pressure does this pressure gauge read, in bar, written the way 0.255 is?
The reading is 2.15
